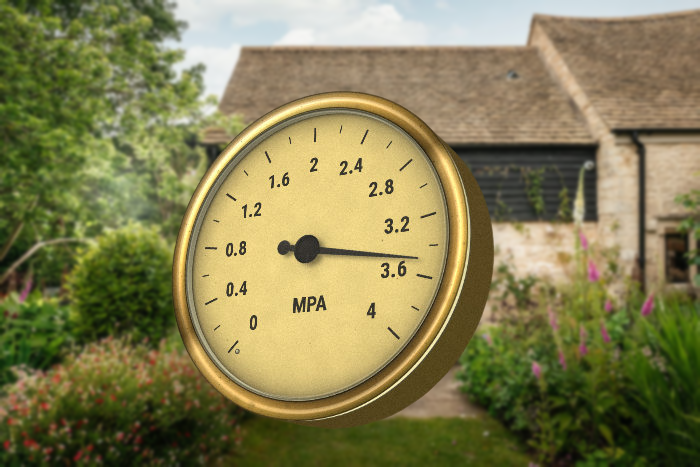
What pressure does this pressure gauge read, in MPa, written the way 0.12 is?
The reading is 3.5
